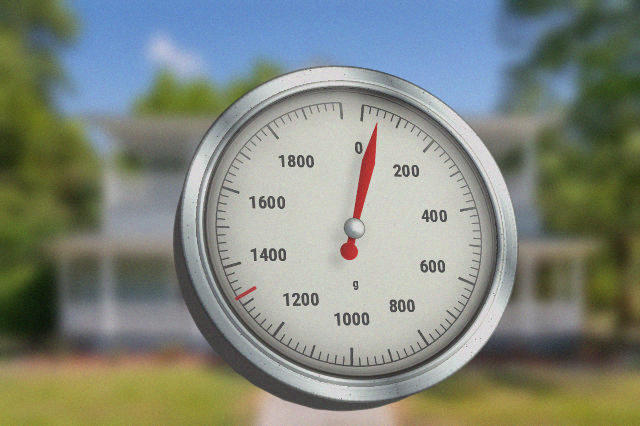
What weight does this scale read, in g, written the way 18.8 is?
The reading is 40
